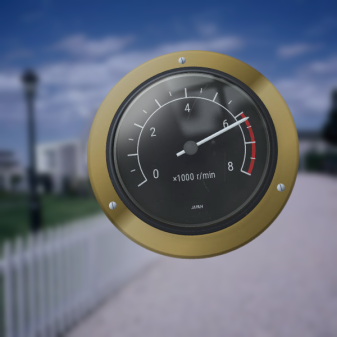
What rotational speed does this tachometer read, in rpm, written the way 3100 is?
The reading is 6250
